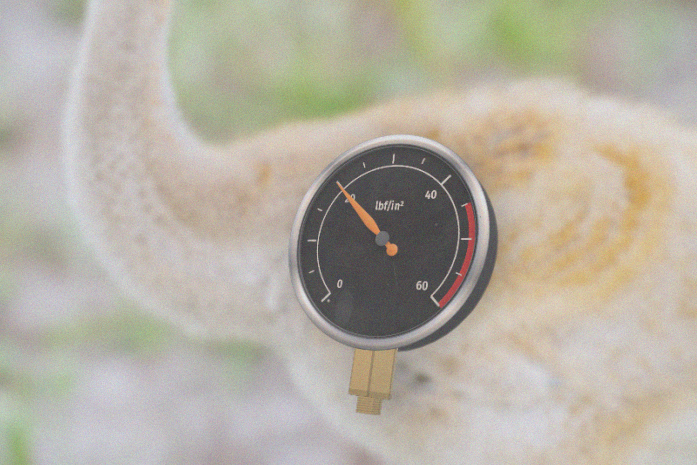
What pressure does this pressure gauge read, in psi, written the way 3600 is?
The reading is 20
